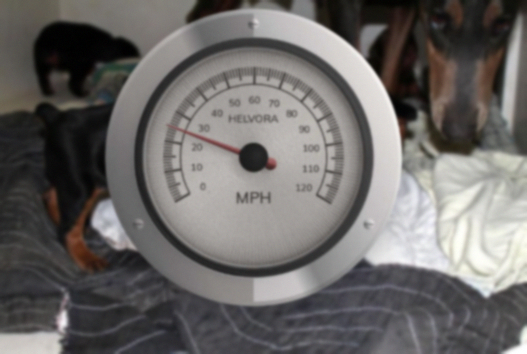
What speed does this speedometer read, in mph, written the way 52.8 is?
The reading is 25
